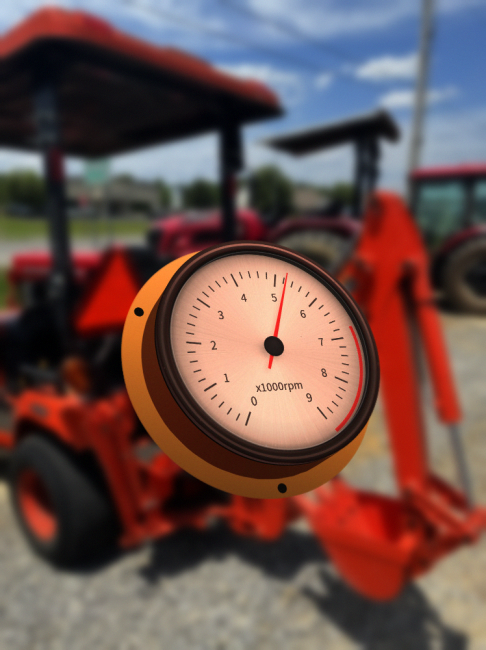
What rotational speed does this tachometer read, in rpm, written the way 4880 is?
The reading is 5200
